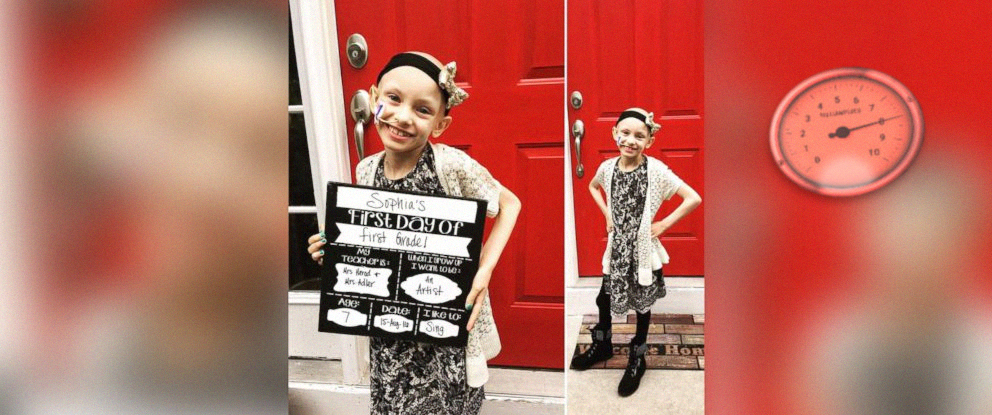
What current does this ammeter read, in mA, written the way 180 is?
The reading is 8
